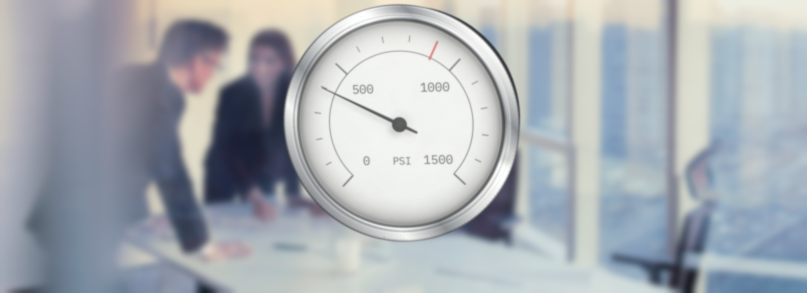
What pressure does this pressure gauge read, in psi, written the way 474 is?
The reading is 400
